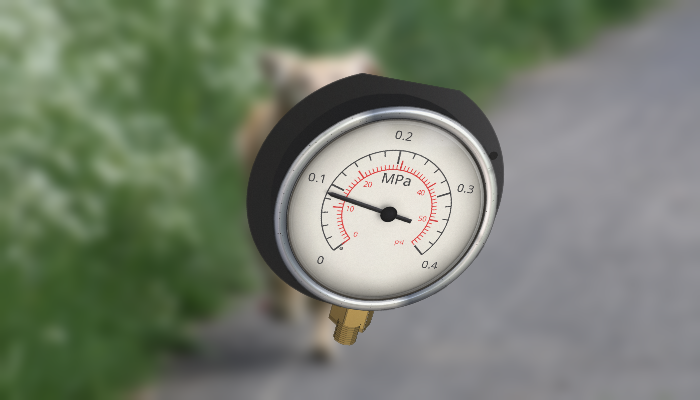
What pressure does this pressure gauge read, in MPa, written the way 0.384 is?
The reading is 0.09
